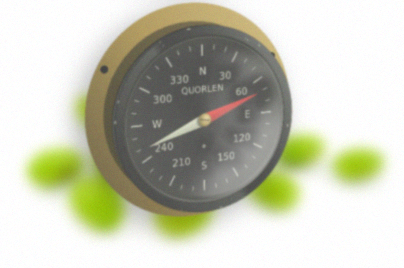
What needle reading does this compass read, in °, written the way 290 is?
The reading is 70
